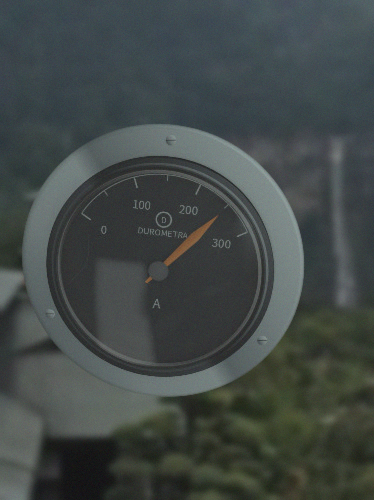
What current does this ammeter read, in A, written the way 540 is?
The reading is 250
